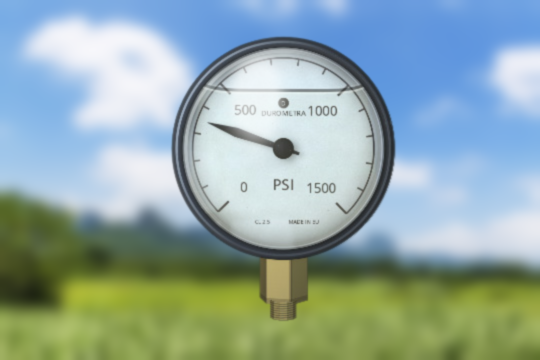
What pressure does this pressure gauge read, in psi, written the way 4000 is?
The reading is 350
